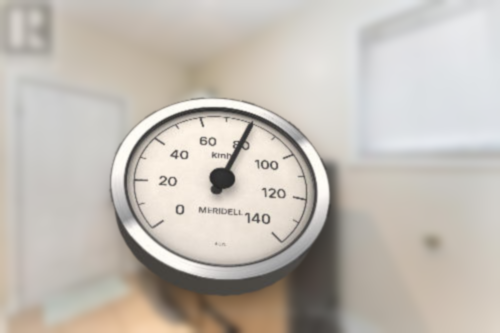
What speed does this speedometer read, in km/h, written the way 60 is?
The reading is 80
